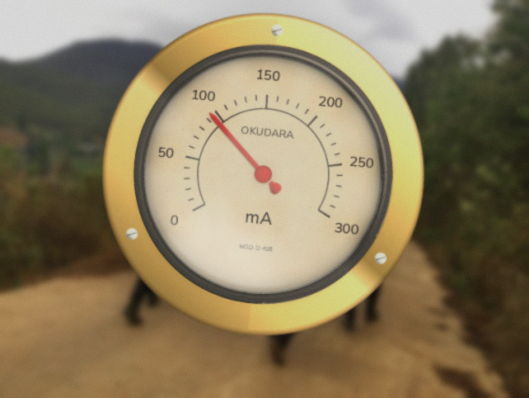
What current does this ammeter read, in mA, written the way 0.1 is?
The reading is 95
